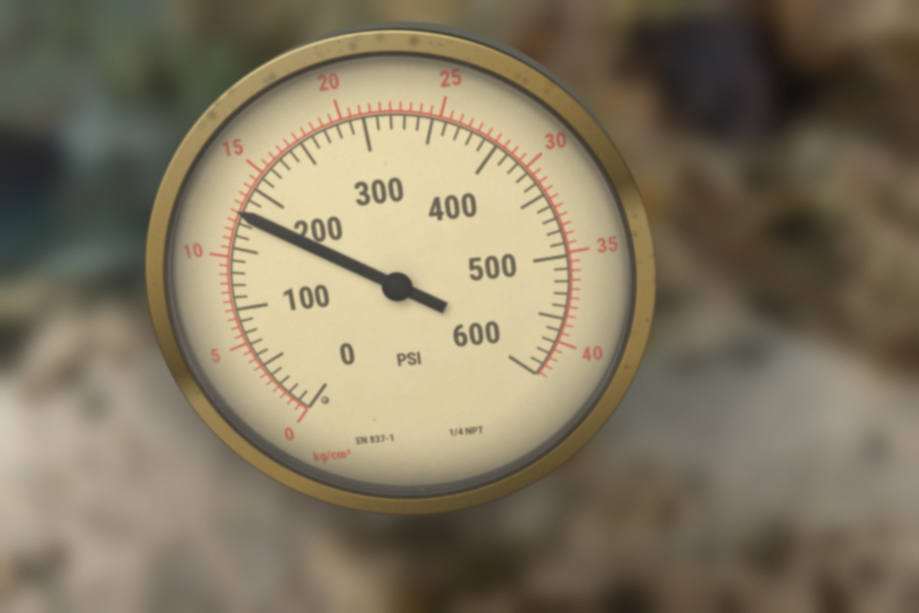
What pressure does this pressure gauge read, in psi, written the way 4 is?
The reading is 180
